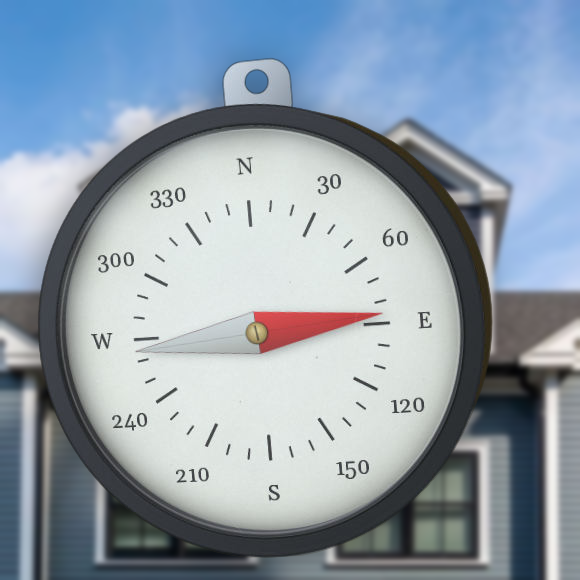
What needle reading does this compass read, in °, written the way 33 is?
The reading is 85
